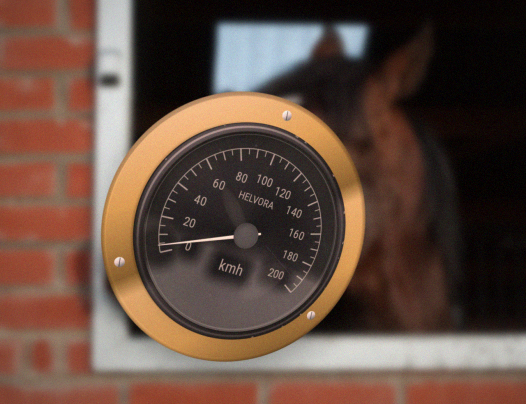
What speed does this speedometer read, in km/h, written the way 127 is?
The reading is 5
